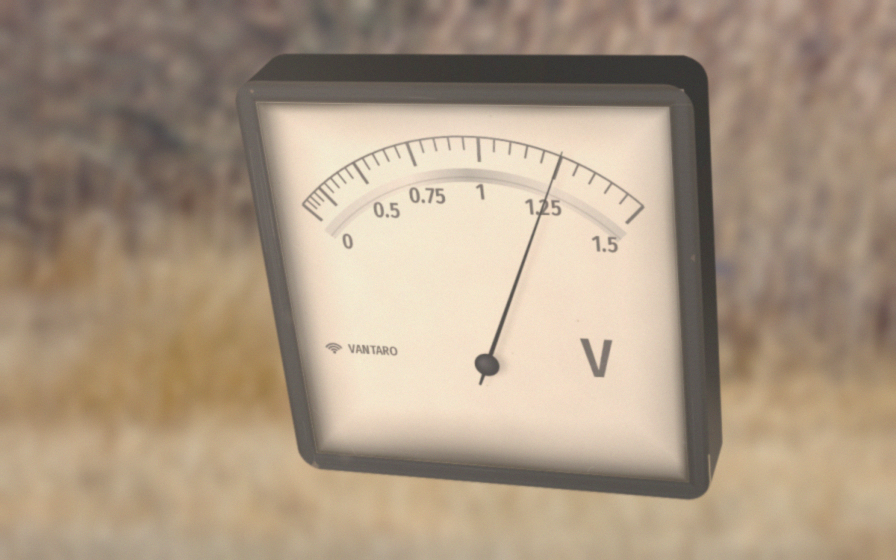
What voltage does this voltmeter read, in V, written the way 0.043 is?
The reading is 1.25
